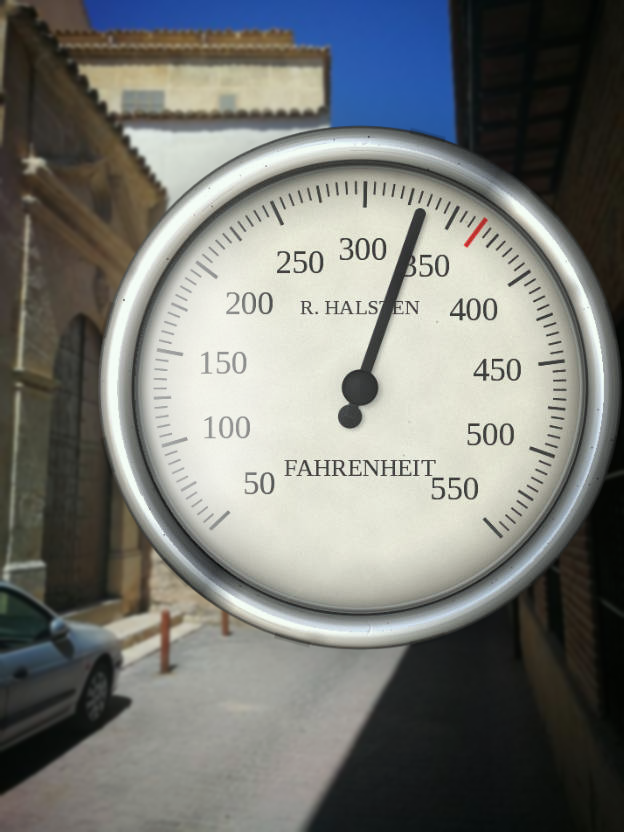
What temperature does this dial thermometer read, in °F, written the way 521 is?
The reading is 332.5
